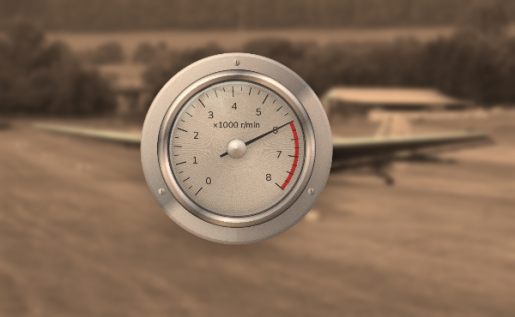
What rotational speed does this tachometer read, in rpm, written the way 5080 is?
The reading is 6000
